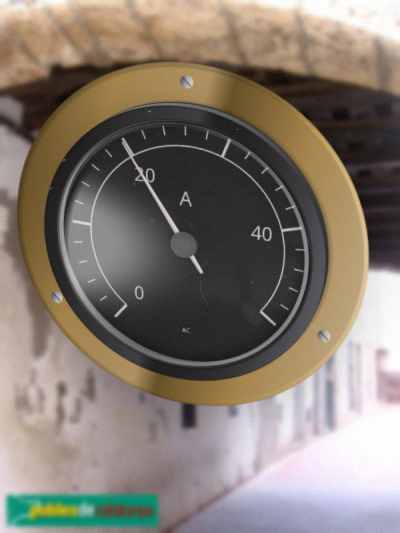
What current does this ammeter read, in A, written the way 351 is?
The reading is 20
